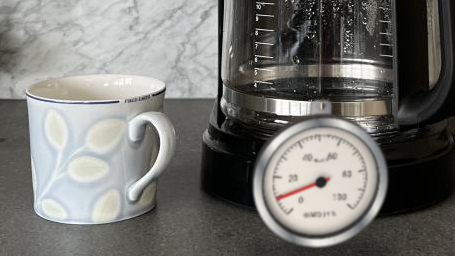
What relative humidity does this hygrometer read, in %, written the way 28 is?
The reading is 10
